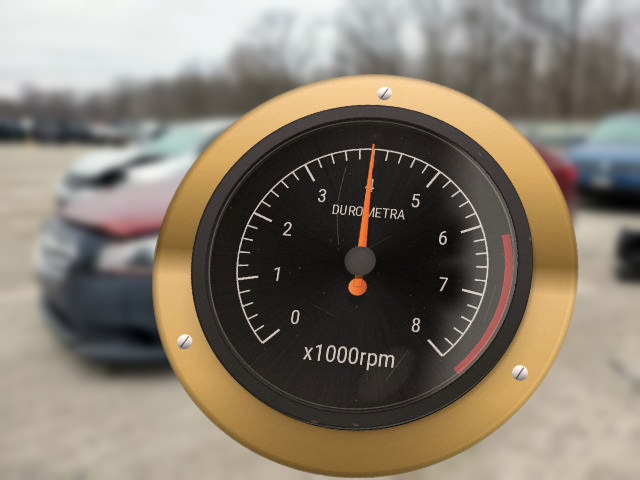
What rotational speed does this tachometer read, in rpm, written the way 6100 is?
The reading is 4000
